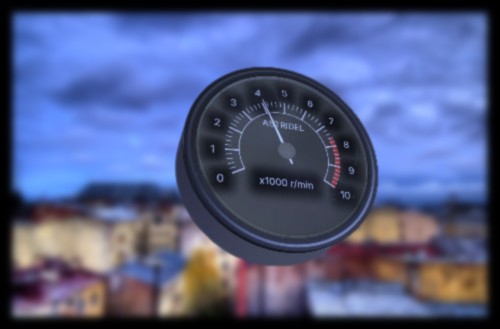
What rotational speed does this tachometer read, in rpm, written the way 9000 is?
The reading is 4000
